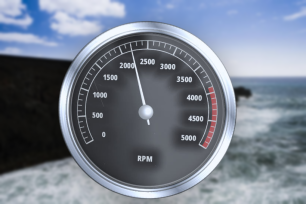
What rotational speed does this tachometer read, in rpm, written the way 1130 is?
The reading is 2200
